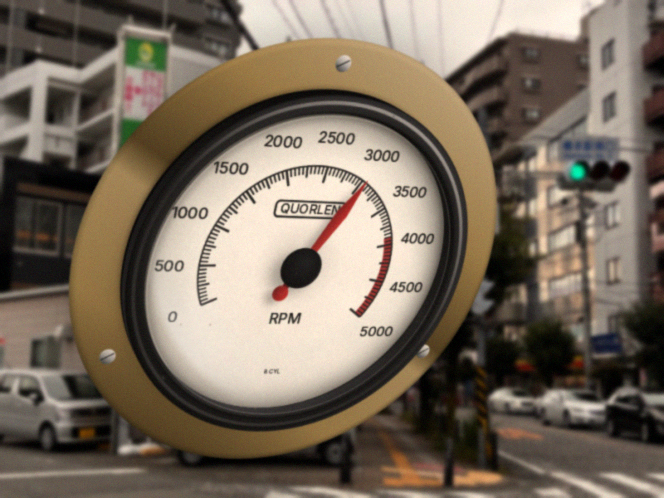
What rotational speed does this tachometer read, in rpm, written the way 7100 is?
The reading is 3000
